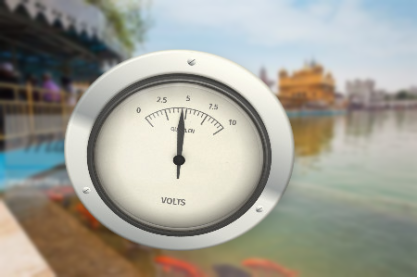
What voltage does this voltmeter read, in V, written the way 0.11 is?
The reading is 4.5
